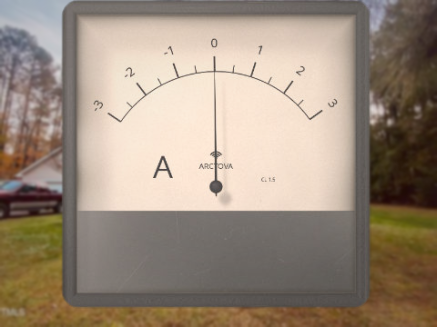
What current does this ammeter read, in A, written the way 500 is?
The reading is 0
